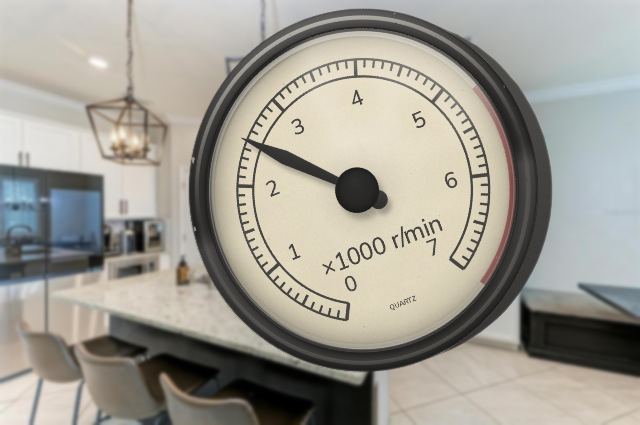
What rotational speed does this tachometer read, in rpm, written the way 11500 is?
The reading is 2500
